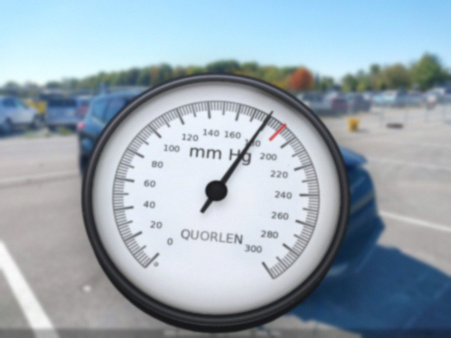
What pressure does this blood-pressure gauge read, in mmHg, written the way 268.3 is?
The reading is 180
